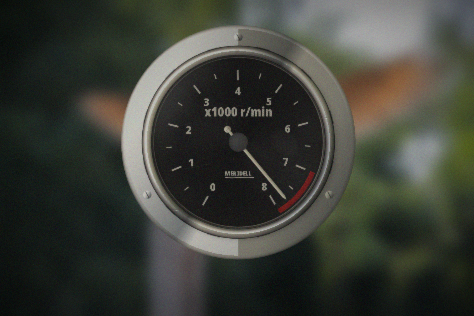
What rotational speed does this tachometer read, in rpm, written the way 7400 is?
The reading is 7750
